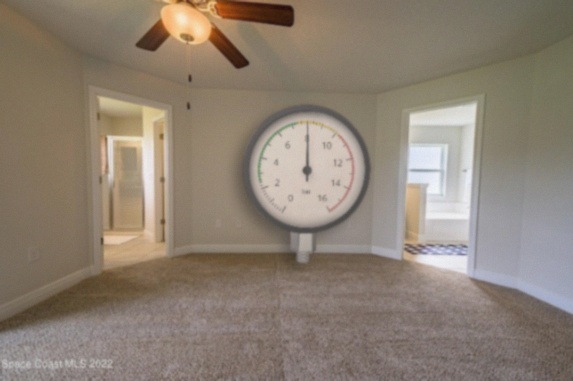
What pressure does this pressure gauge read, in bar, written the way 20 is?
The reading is 8
